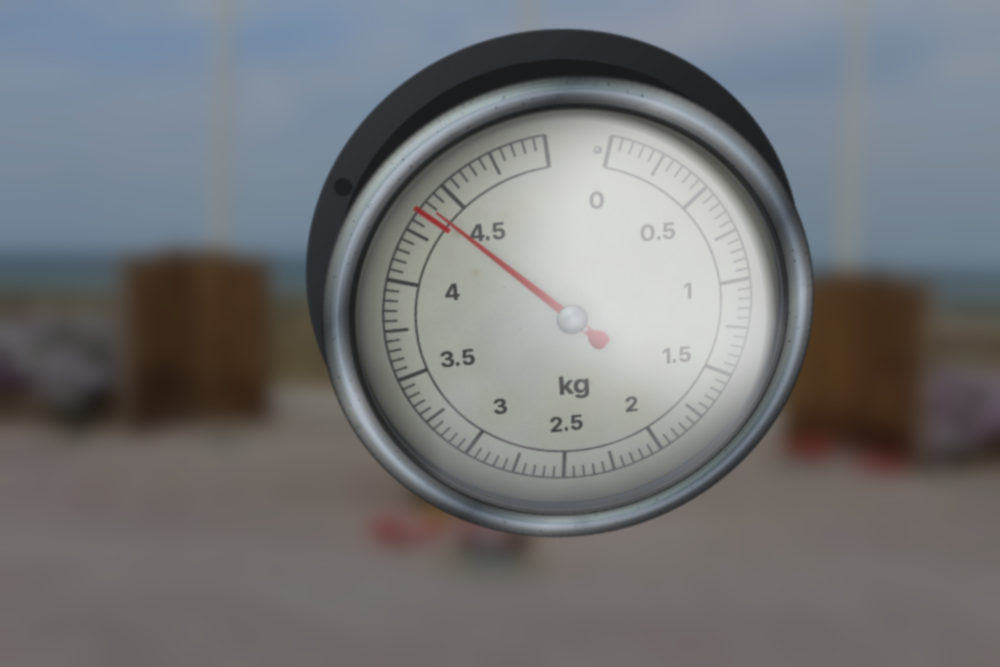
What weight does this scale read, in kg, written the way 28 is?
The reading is 4.4
